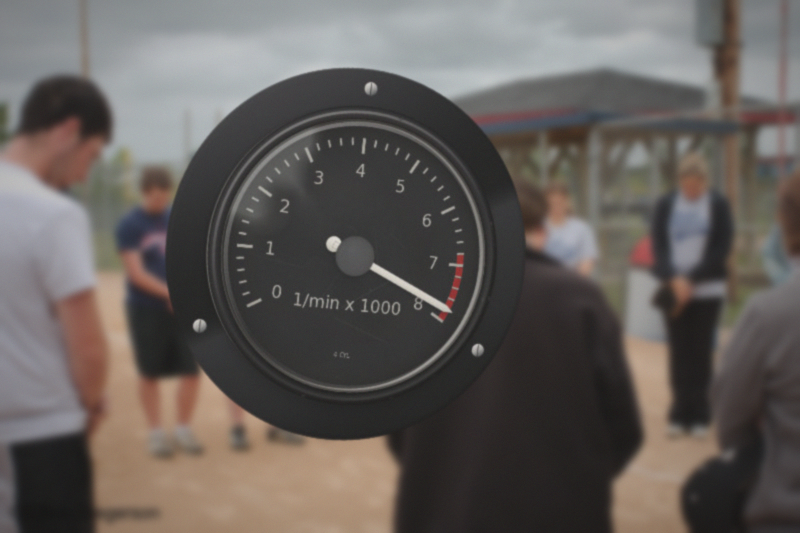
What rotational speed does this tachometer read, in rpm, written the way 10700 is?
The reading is 7800
